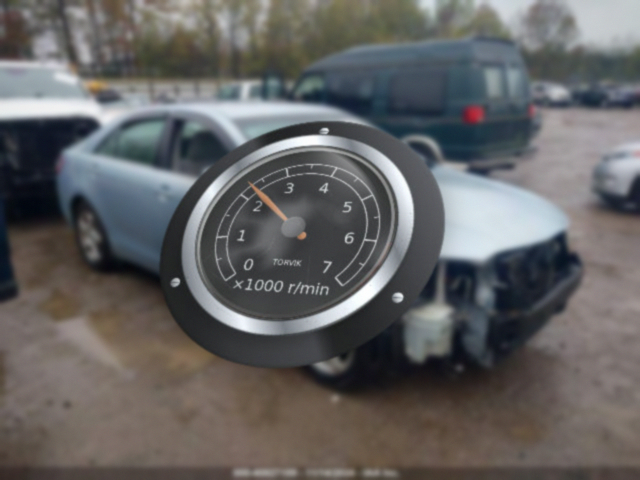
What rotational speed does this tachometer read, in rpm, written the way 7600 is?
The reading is 2250
